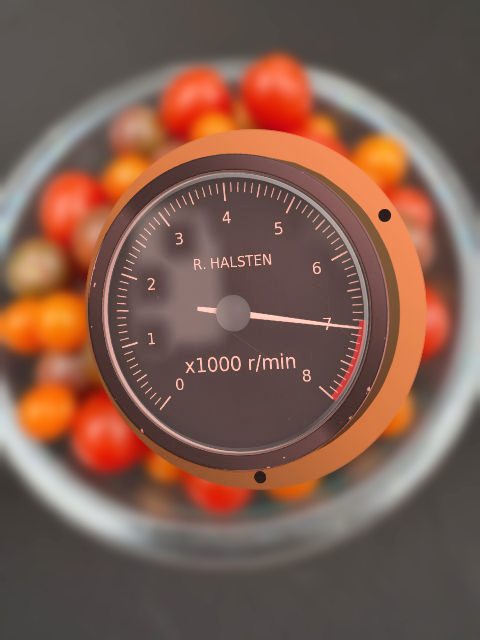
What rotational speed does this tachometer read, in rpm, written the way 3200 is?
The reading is 7000
